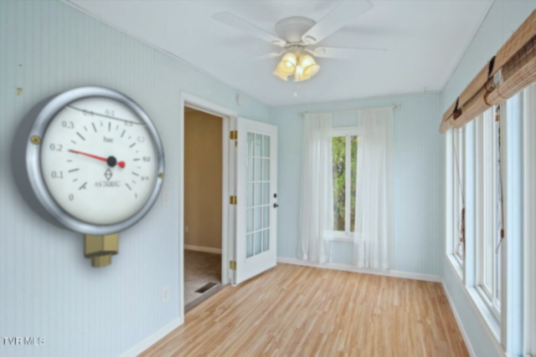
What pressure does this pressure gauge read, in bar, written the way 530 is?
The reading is 0.2
